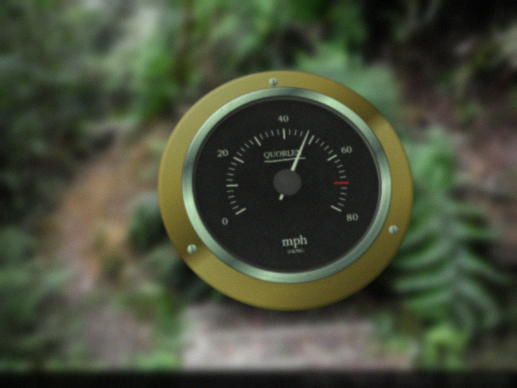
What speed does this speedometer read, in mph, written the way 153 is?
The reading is 48
